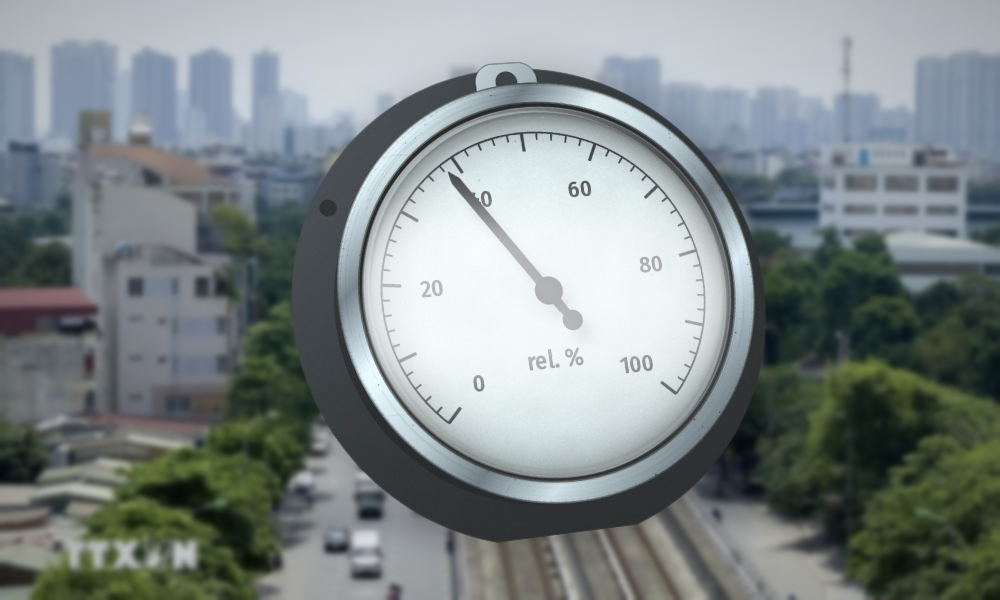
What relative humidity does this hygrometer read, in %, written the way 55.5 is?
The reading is 38
